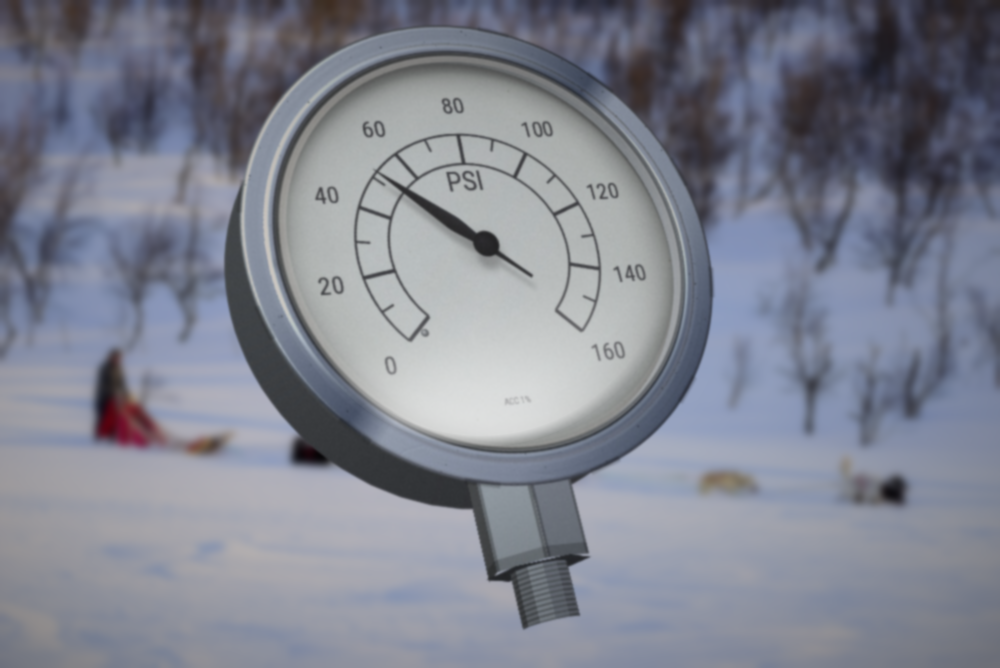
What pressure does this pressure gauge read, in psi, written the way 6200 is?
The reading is 50
